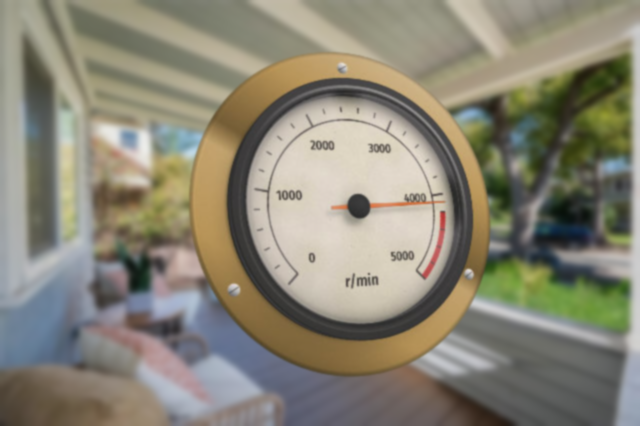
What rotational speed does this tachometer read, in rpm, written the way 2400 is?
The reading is 4100
